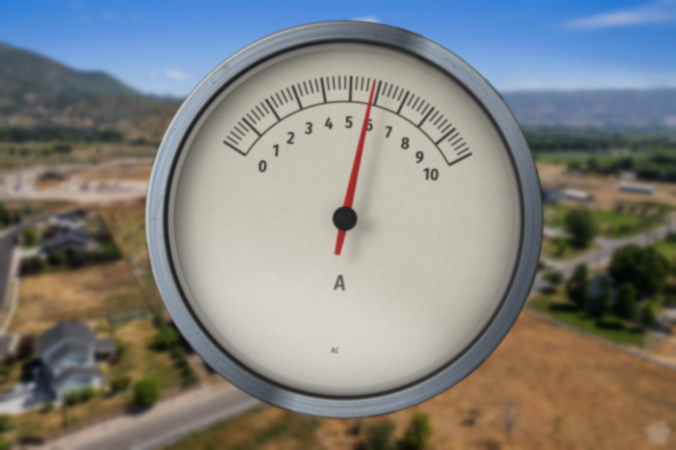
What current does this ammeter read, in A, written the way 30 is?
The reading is 5.8
